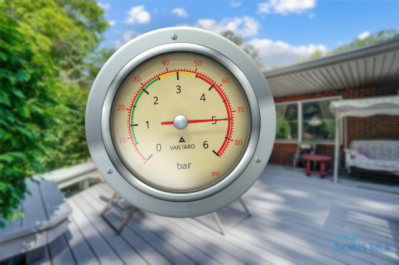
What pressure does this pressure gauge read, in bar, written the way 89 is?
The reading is 5
